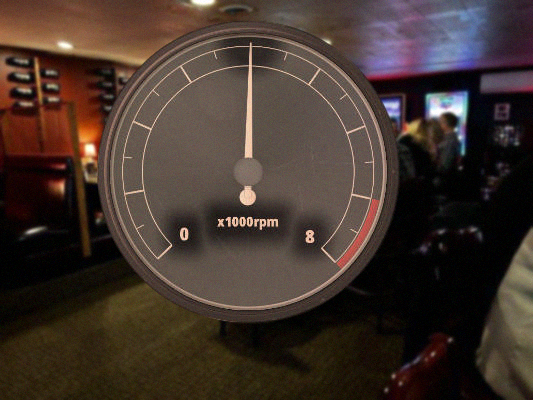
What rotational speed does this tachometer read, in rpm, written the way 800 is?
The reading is 4000
